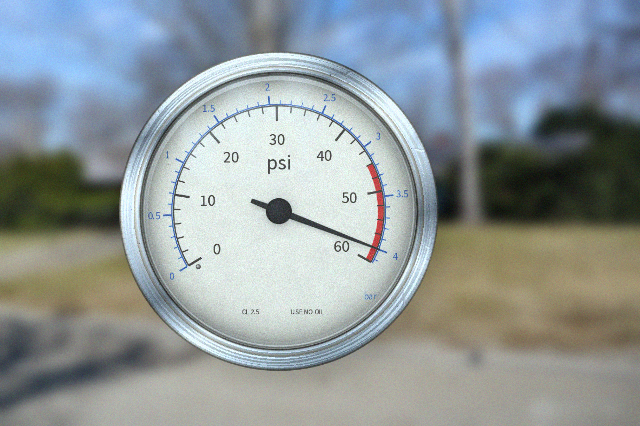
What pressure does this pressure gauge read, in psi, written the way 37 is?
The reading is 58
